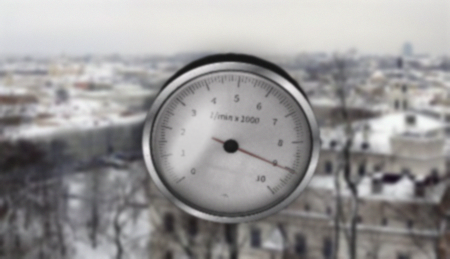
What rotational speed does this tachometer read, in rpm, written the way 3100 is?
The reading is 9000
